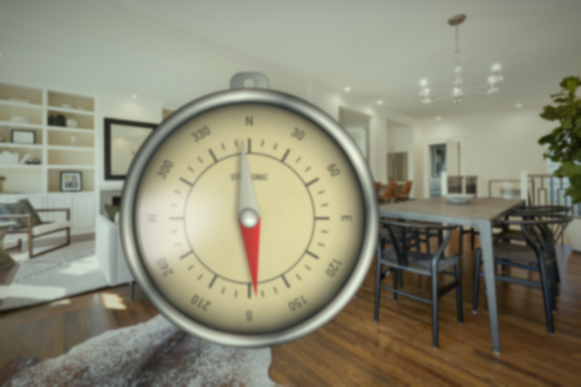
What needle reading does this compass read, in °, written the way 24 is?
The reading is 175
